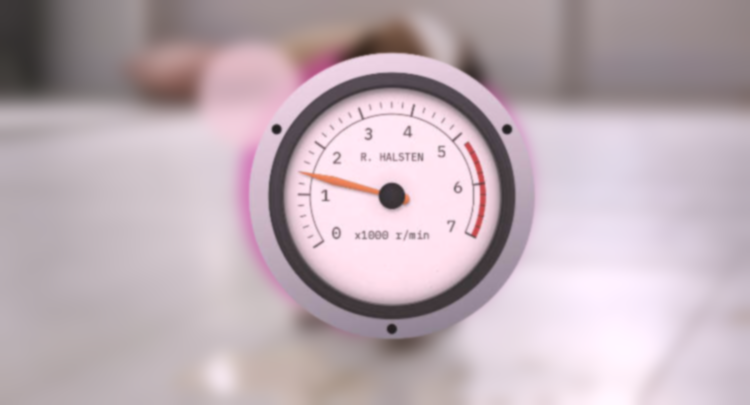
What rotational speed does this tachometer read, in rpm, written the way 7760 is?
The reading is 1400
